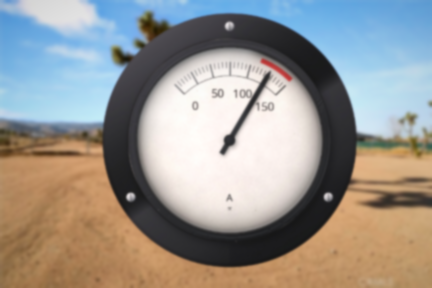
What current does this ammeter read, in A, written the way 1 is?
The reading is 125
